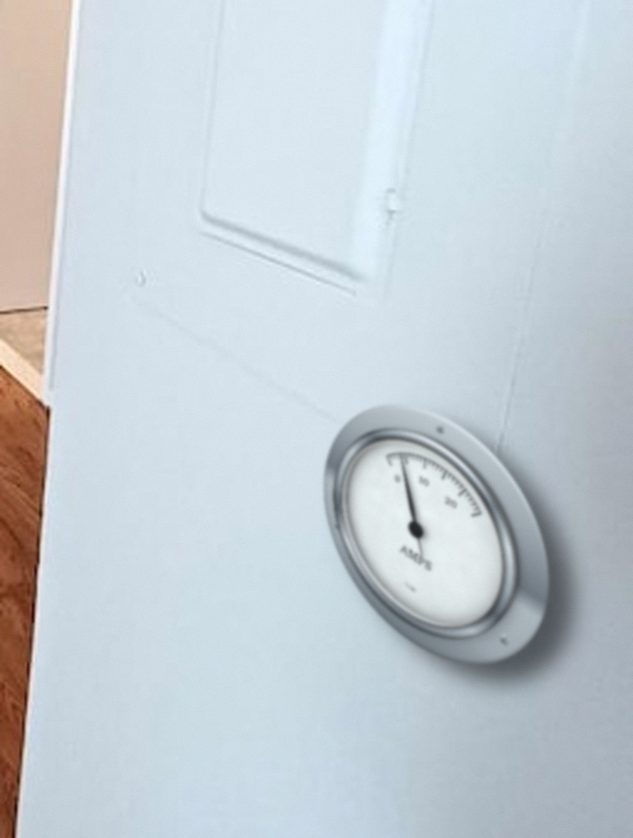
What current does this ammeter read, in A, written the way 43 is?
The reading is 5
